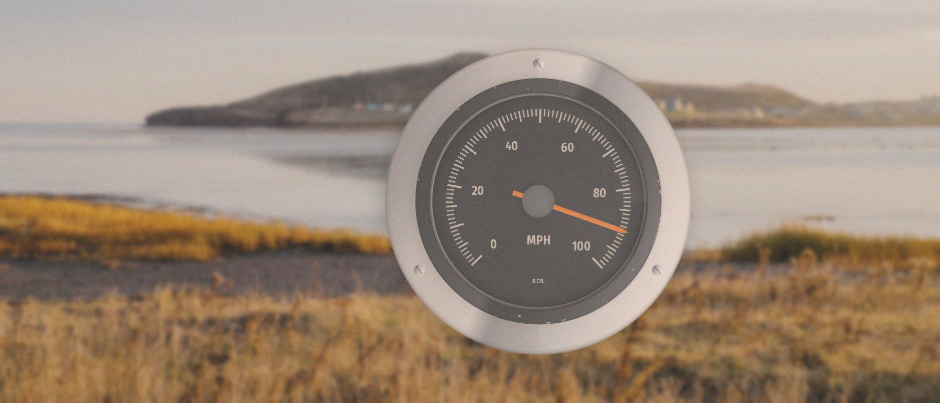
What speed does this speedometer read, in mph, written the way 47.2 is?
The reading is 90
